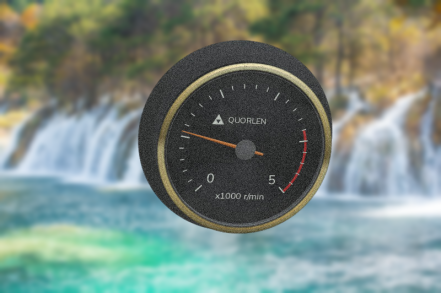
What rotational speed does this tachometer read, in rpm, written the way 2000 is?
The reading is 1100
